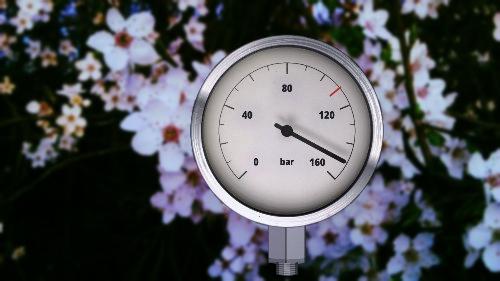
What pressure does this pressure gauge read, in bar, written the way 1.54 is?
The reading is 150
